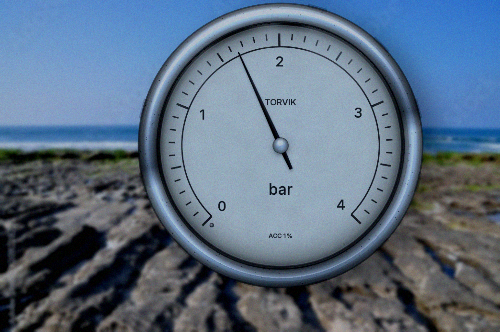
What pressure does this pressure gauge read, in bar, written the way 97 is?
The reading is 1.65
